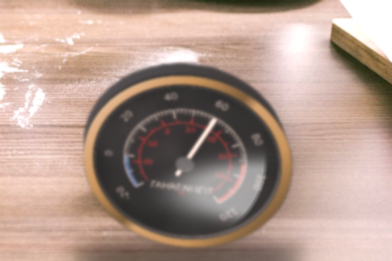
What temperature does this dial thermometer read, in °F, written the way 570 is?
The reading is 60
